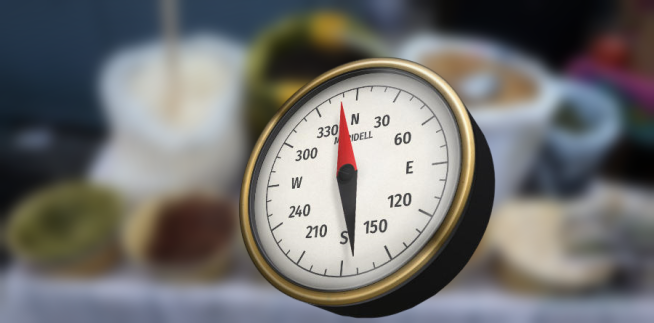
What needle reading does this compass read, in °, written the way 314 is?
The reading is 350
